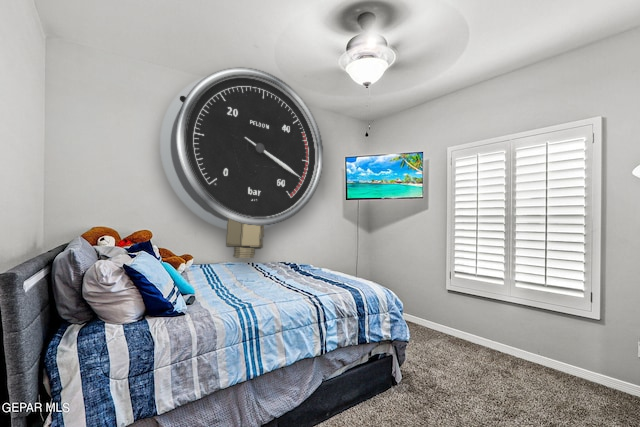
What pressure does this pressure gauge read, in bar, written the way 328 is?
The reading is 55
